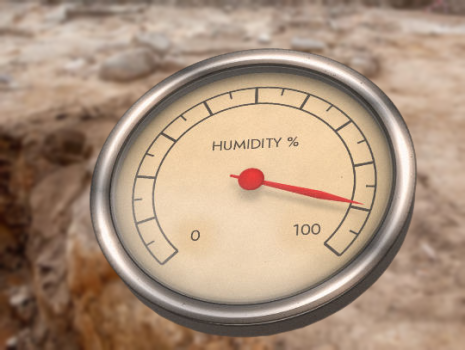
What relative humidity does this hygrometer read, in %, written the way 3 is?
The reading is 90
